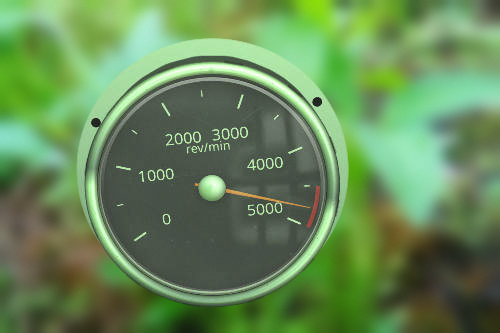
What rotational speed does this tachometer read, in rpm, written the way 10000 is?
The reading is 4750
